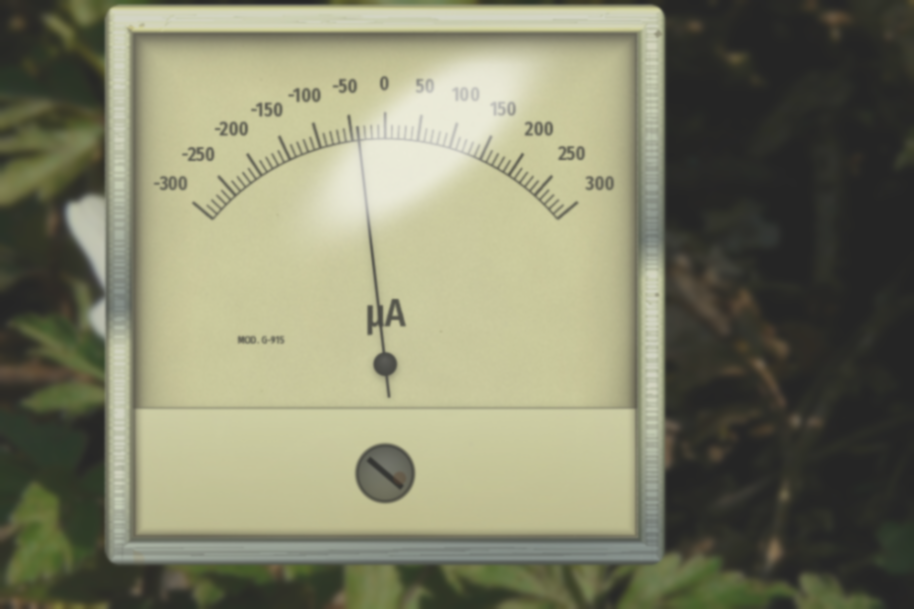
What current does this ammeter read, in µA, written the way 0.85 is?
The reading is -40
